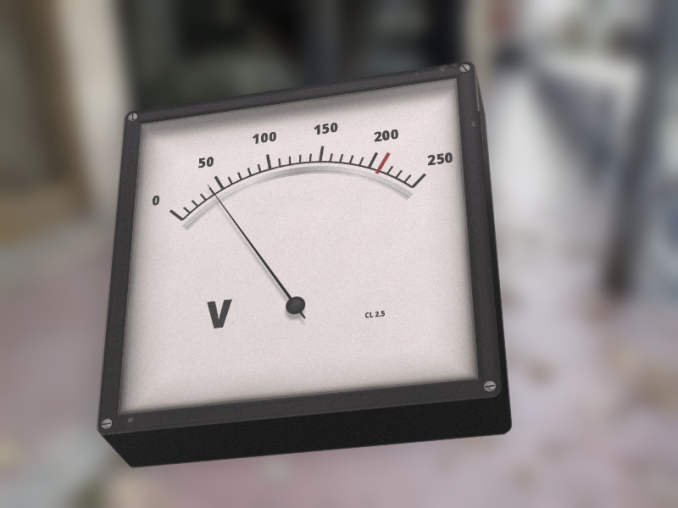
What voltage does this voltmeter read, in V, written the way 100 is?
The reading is 40
